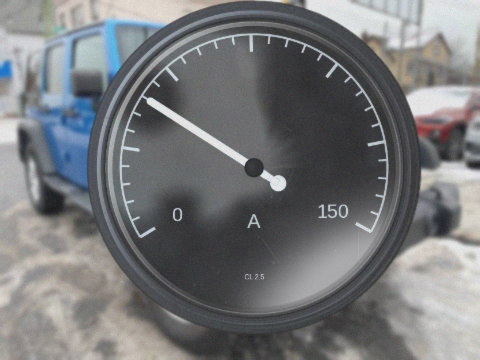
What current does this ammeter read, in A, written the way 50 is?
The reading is 40
